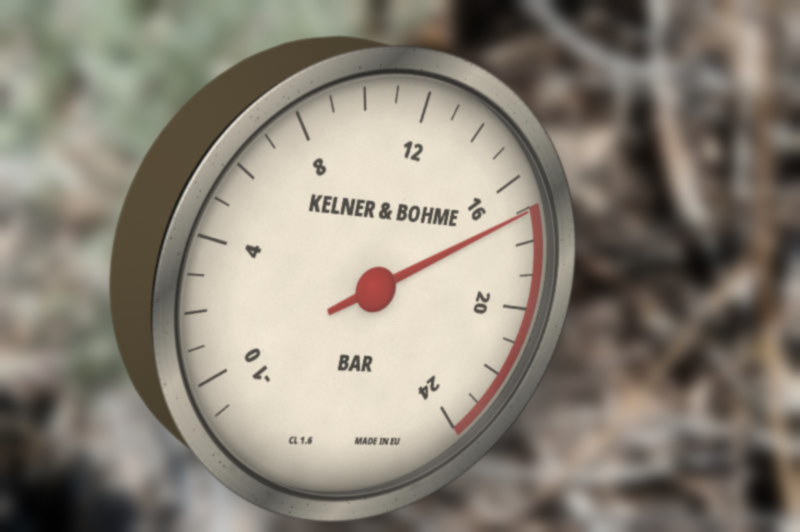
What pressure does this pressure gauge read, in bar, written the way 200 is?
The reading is 17
